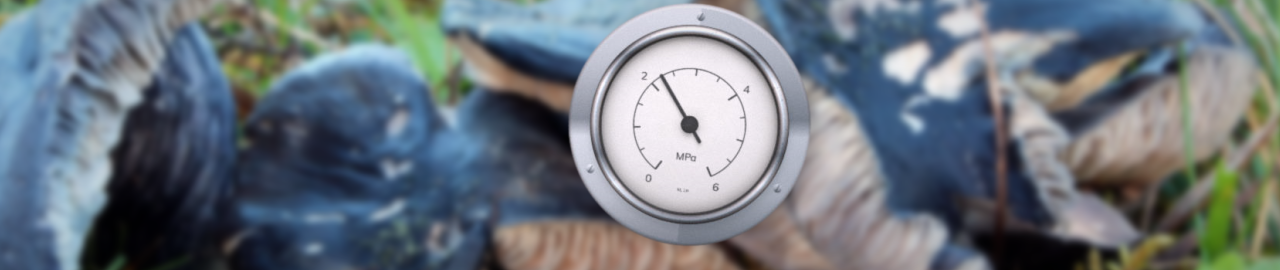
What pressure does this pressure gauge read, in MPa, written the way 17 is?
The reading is 2.25
